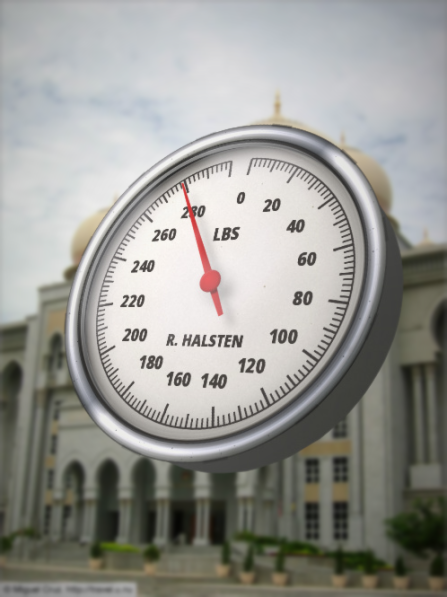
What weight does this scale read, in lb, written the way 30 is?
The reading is 280
